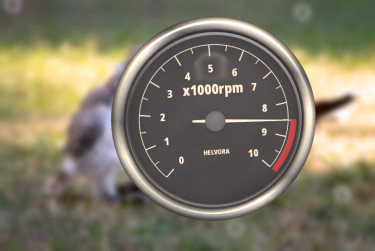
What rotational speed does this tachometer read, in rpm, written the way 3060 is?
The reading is 8500
